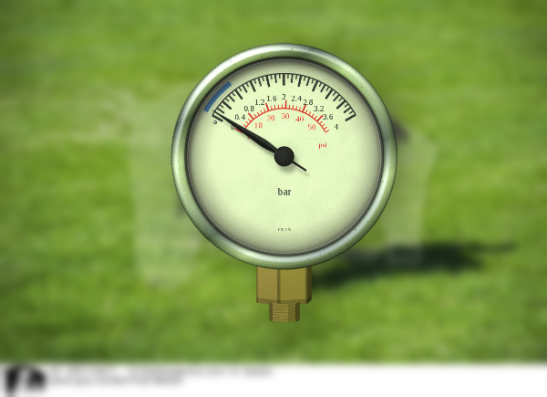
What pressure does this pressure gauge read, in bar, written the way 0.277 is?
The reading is 0.1
